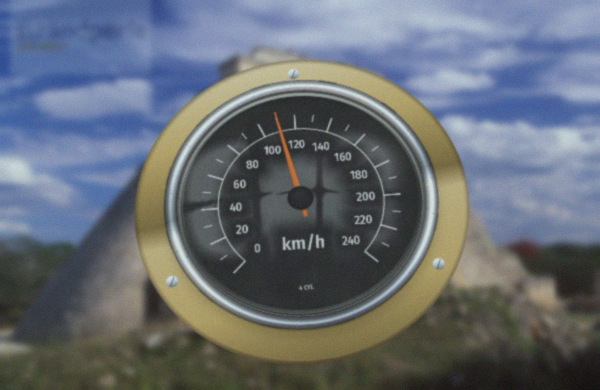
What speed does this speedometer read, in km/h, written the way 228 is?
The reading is 110
